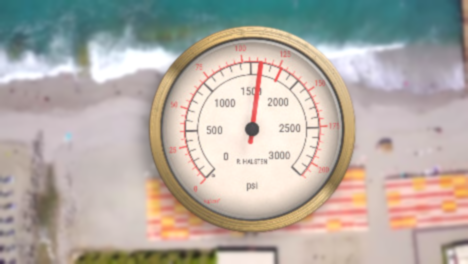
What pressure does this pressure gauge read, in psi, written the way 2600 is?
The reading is 1600
